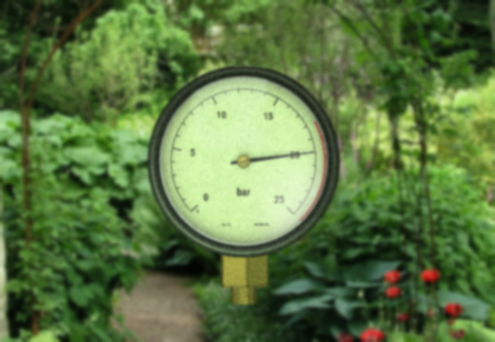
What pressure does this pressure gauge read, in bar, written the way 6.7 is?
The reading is 20
